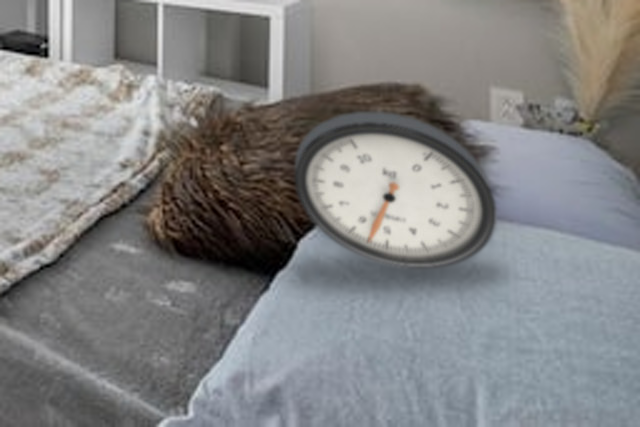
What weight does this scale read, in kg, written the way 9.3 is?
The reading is 5.5
